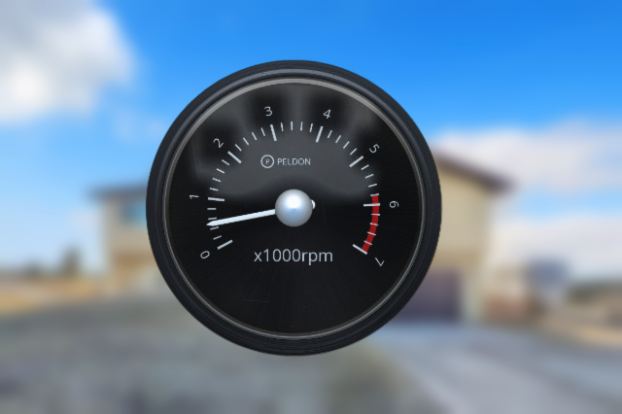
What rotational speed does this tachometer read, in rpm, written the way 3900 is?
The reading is 500
